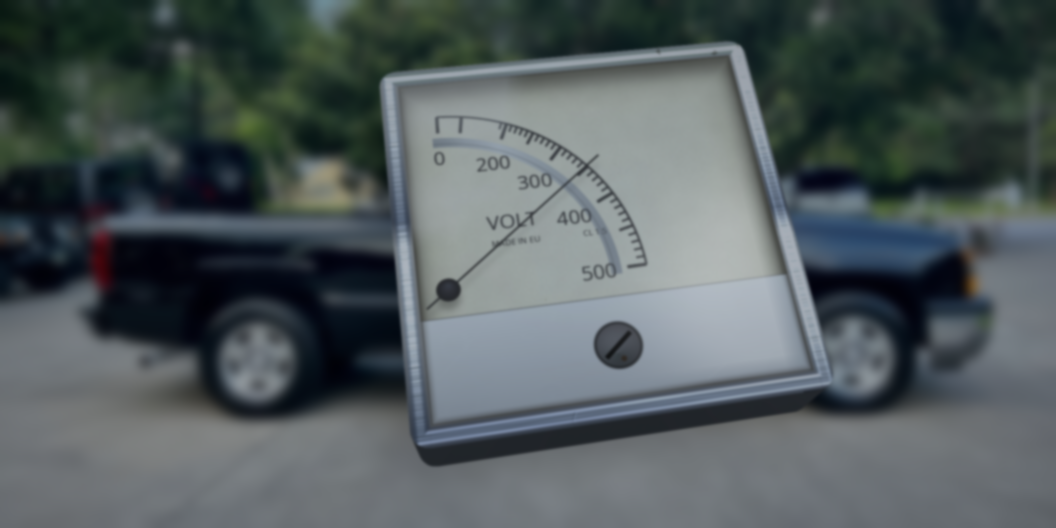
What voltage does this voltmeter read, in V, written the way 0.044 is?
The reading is 350
